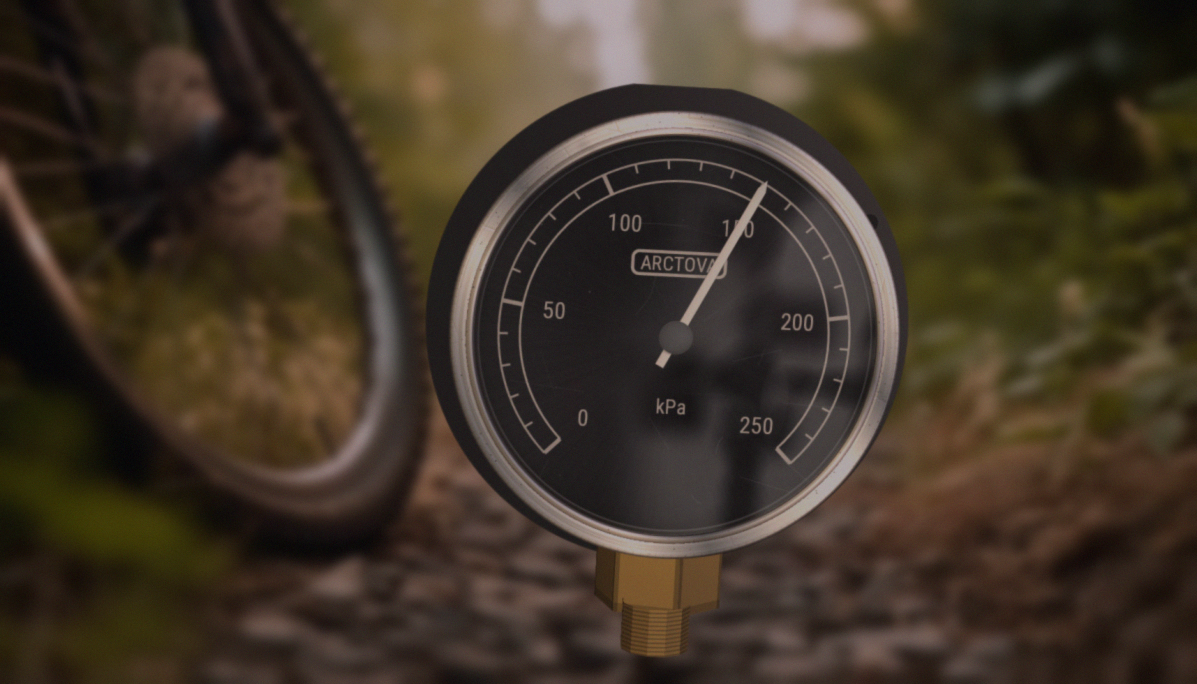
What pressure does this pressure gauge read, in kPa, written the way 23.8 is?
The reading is 150
